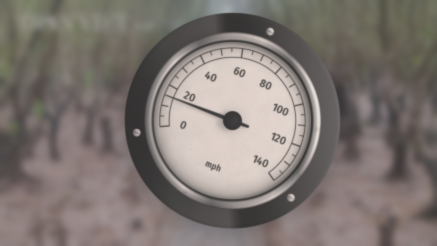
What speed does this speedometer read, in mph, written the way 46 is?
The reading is 15
